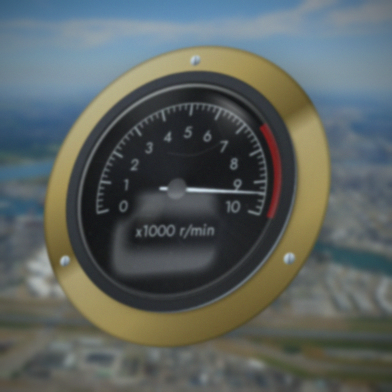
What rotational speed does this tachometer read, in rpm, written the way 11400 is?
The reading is 9400
